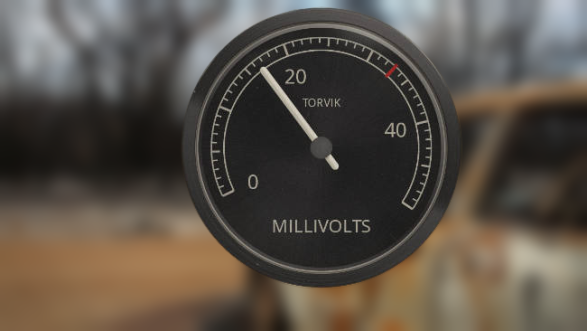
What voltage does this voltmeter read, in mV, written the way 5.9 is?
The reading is 16.5
